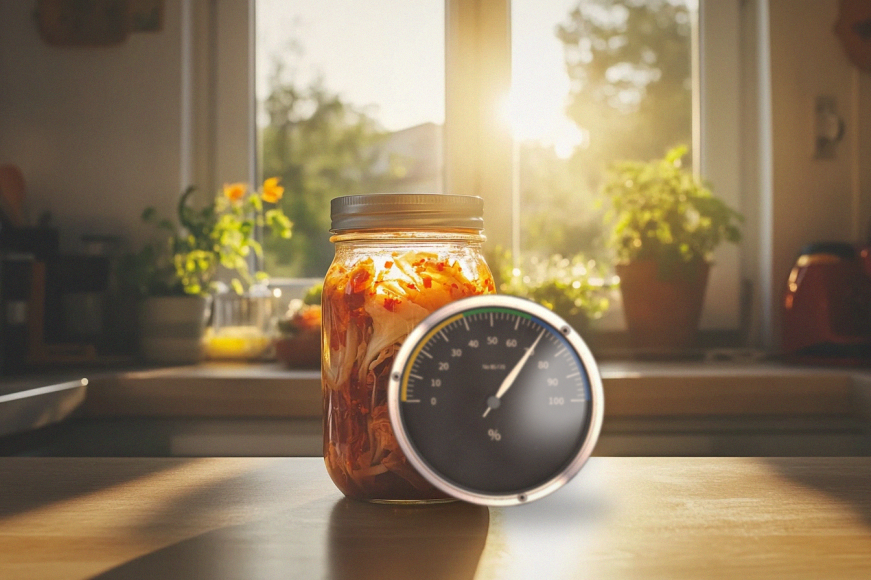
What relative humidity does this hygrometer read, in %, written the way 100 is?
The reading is 70
